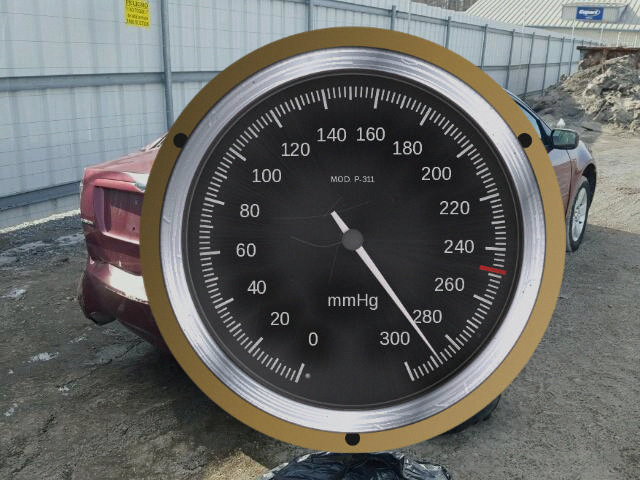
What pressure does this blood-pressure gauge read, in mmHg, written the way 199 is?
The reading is 288
